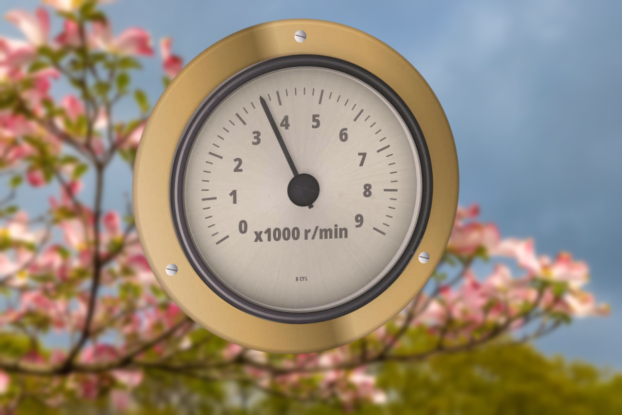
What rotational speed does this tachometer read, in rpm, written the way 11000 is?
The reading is 3600
